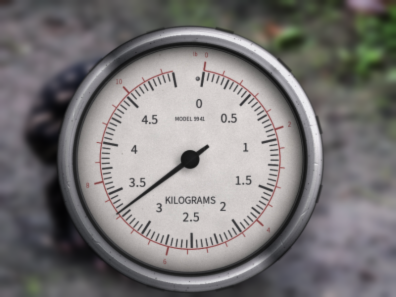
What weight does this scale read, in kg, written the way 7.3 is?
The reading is 3.3
